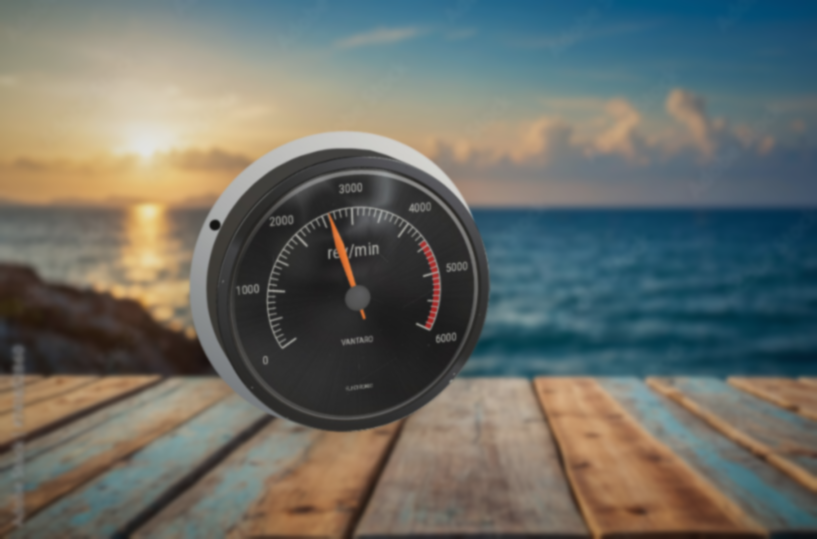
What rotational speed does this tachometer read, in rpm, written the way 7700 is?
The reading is 2600
